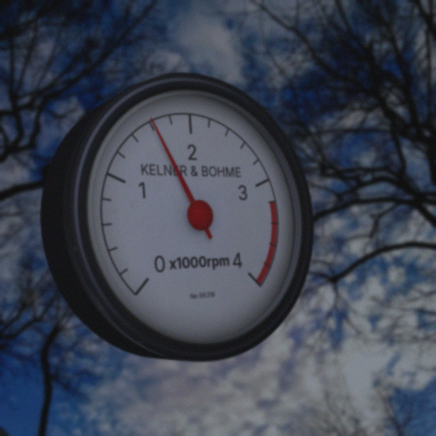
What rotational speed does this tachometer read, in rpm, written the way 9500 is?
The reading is 1600
